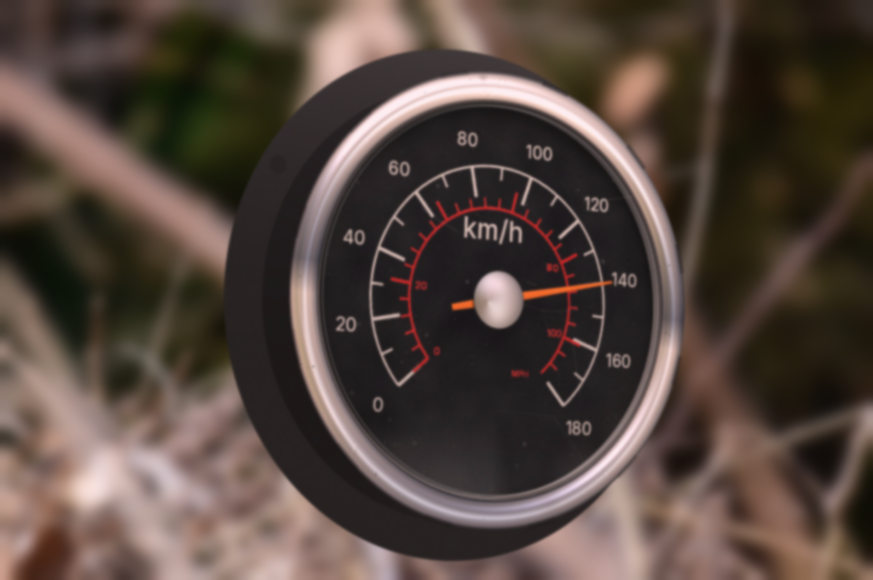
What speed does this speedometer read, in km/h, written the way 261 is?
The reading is 140
